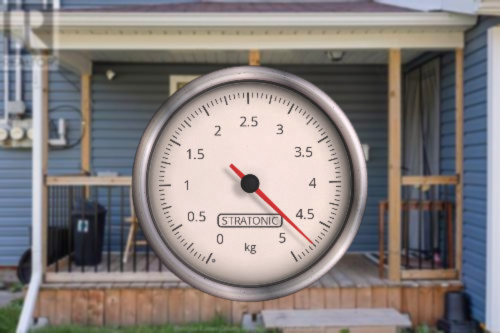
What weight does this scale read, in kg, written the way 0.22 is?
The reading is 4.75
